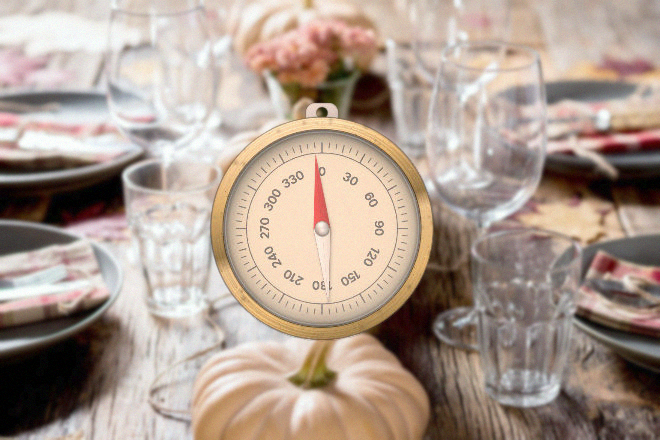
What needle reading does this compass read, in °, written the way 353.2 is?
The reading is 355
